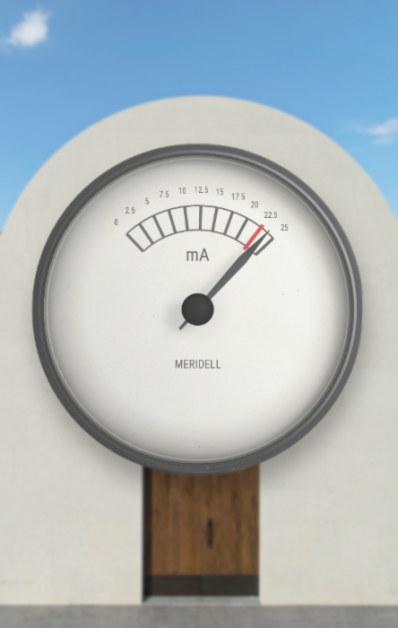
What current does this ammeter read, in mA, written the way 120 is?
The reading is 23.75
